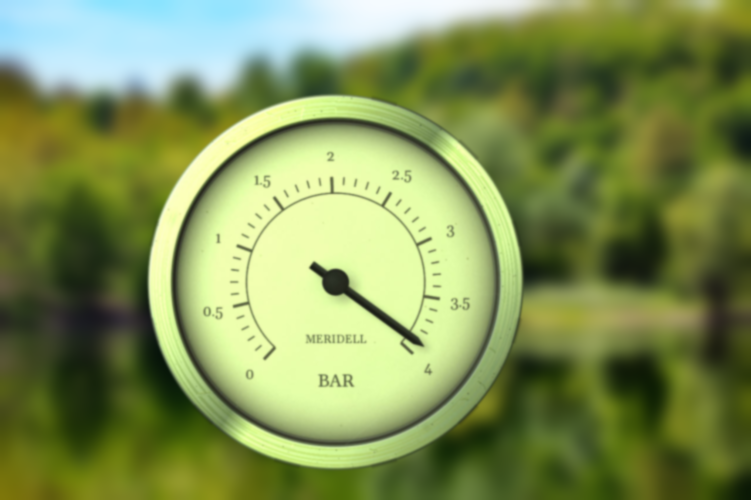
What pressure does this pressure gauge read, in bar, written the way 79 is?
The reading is 3.9
